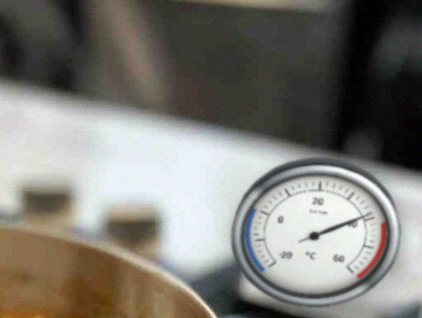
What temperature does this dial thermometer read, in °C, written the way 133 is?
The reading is 38
